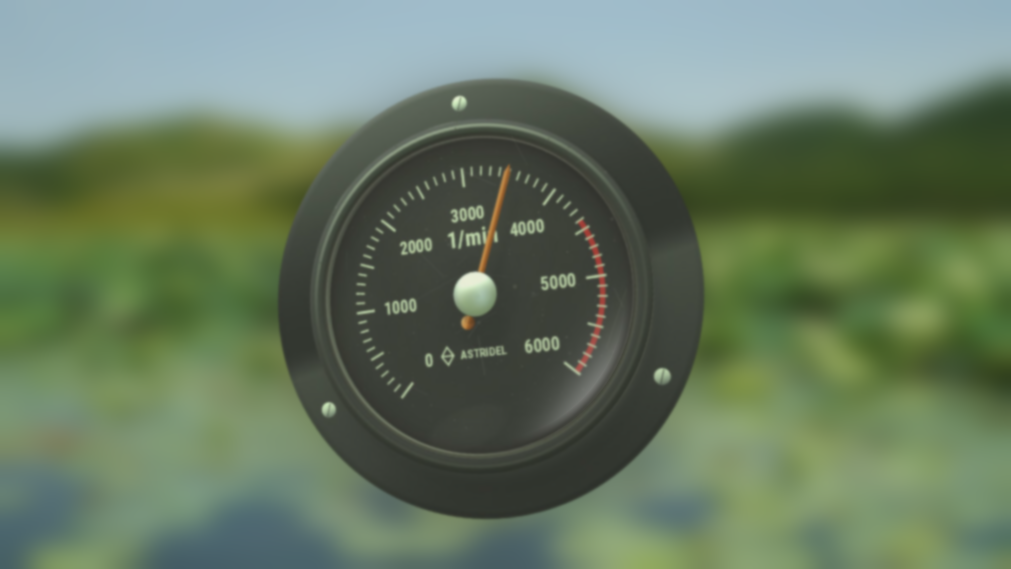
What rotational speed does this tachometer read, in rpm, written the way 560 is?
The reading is 3500
